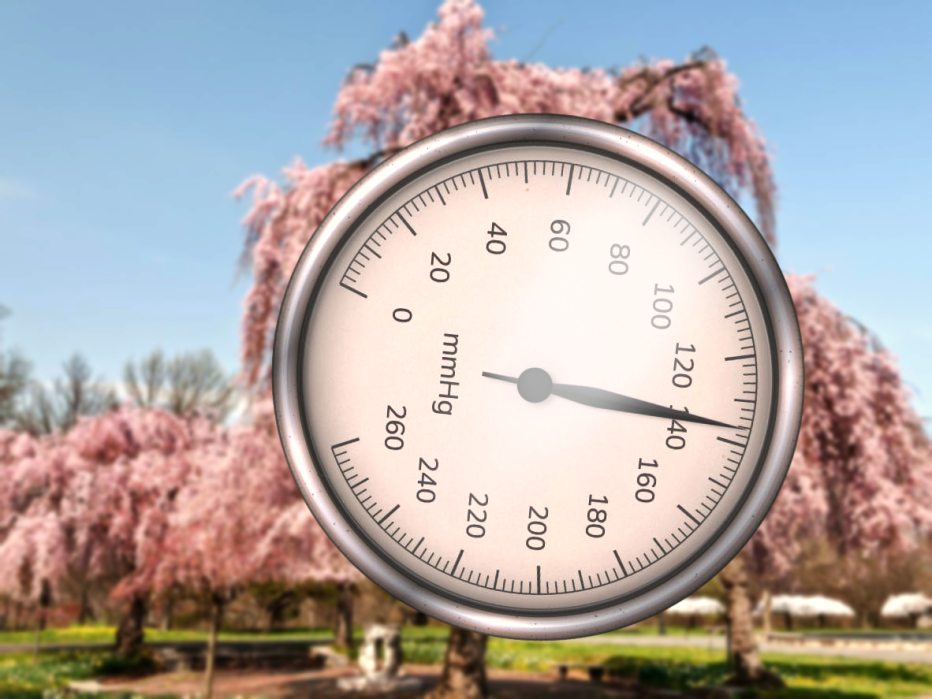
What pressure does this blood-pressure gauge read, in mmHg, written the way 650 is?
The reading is 136
